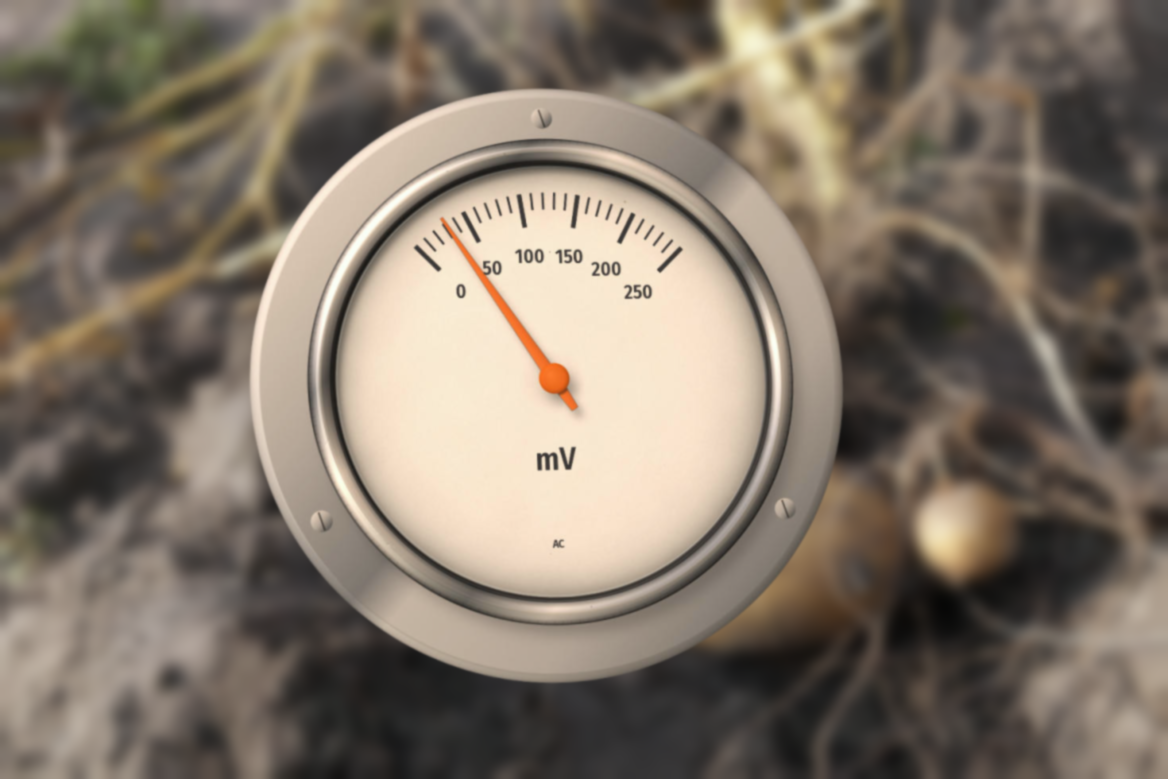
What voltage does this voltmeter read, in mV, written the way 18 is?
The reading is 30
